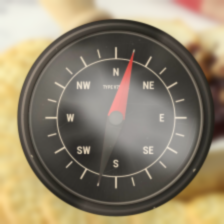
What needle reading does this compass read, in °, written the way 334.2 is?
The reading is 15
